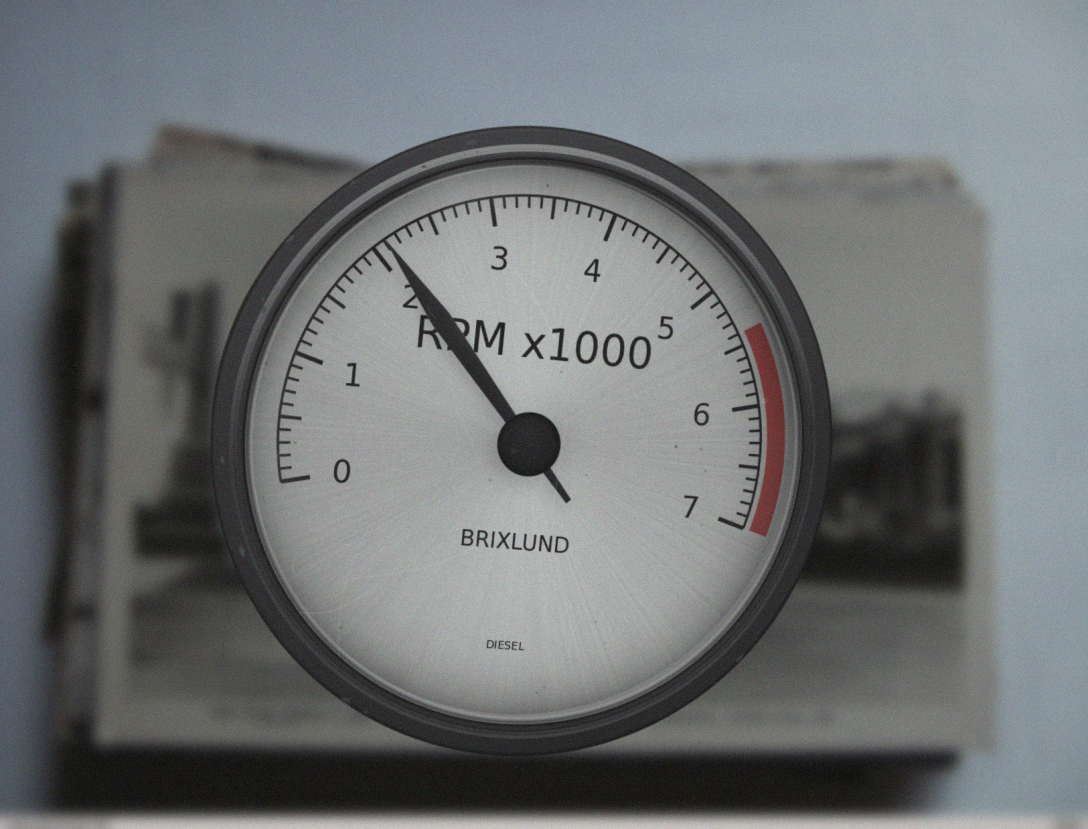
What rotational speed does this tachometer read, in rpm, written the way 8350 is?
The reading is 2100
